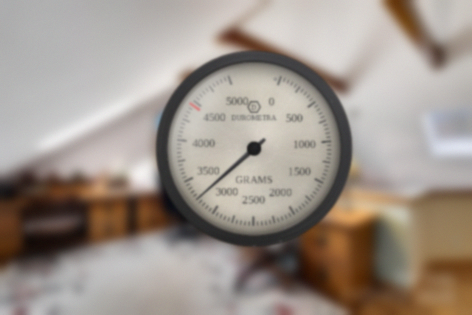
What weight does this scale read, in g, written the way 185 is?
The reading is 3250
